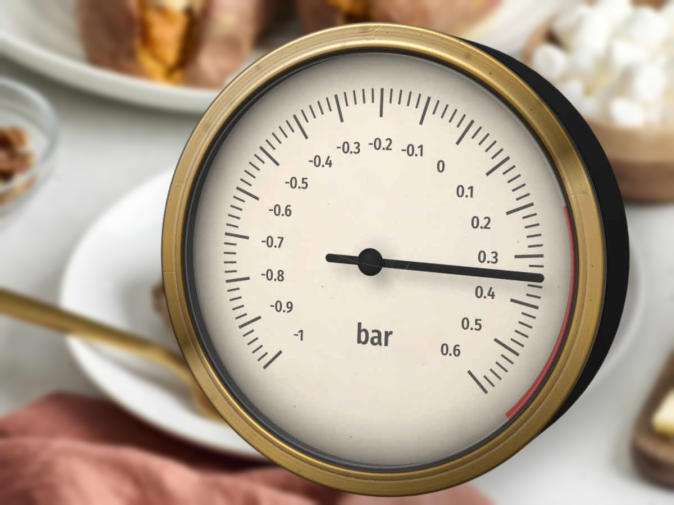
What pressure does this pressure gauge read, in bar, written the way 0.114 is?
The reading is 0.34
